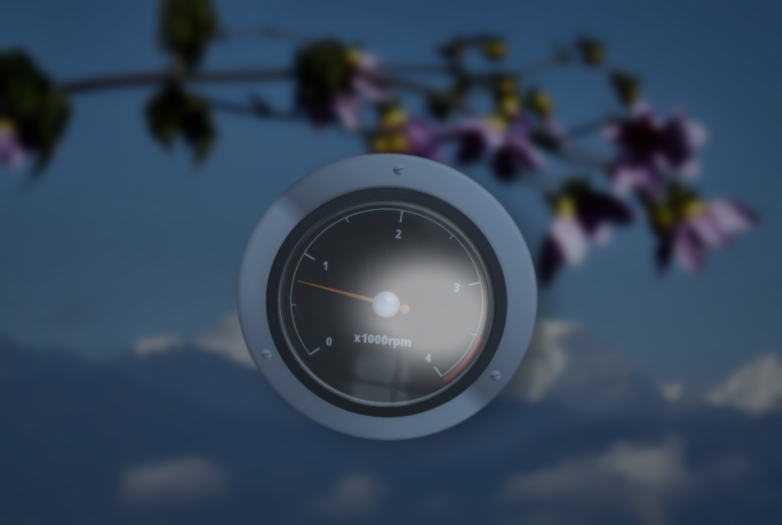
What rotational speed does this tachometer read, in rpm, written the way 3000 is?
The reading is 750
